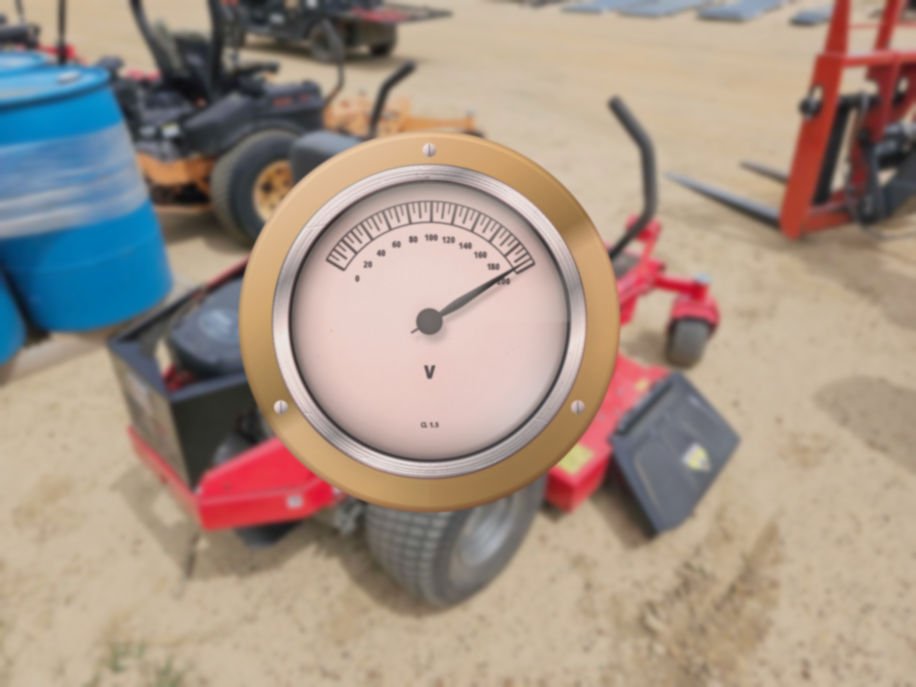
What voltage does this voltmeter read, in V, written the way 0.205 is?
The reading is 195
